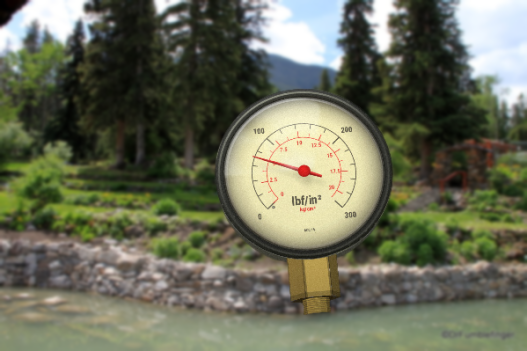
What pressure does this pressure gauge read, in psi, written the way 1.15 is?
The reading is 70
